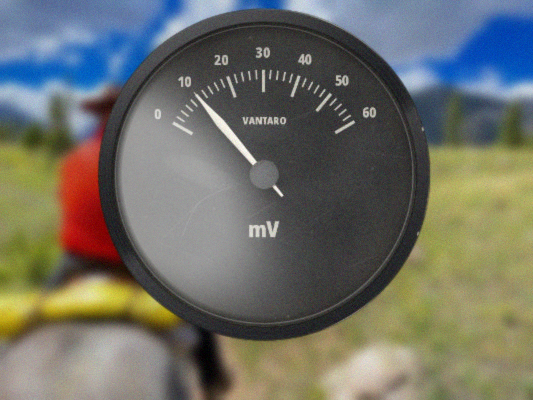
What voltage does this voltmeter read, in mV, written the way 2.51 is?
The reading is 10
